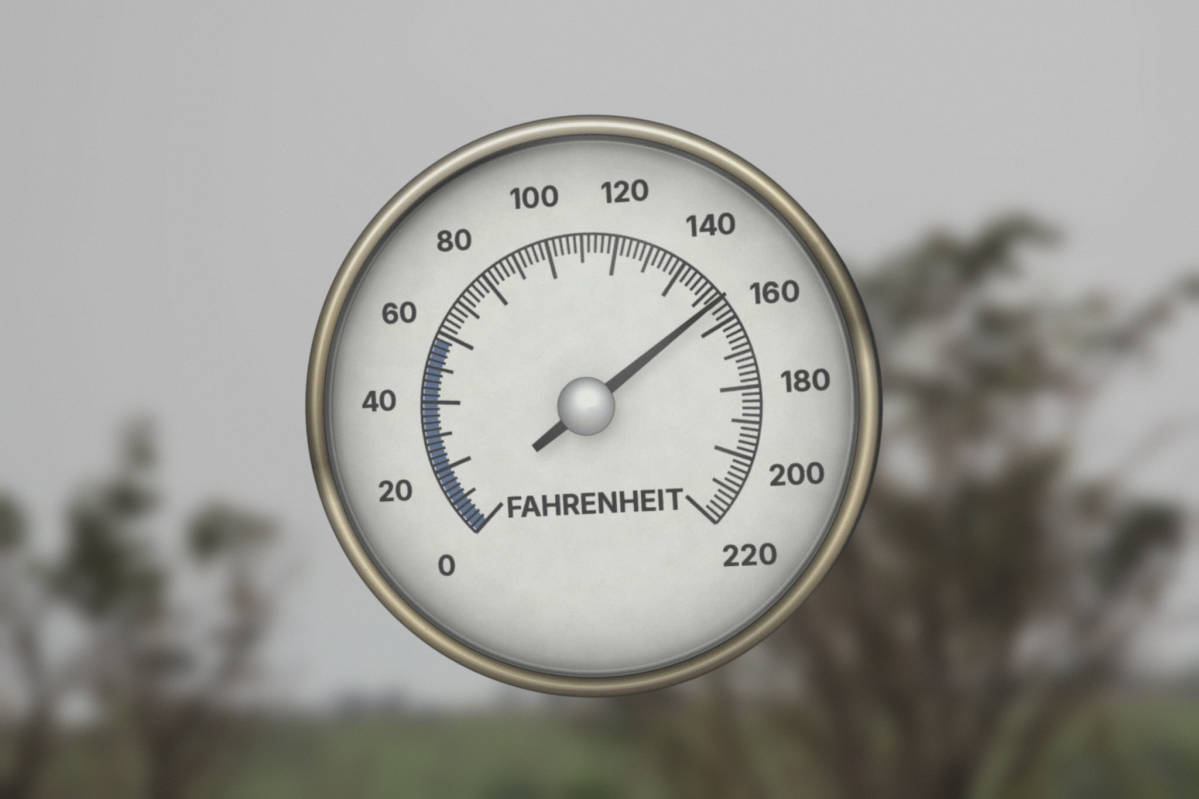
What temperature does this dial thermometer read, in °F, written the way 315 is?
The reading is 154
